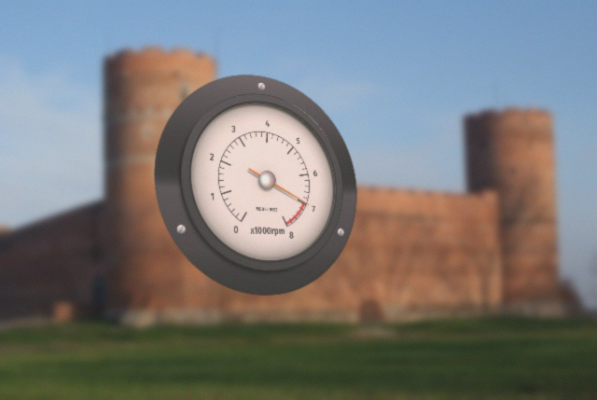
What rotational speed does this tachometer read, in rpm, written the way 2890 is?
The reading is 7000
